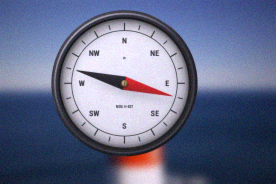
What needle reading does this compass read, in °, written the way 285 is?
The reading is 105
